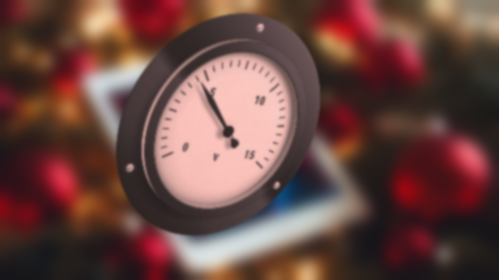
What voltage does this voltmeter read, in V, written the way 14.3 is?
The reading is 4.5
